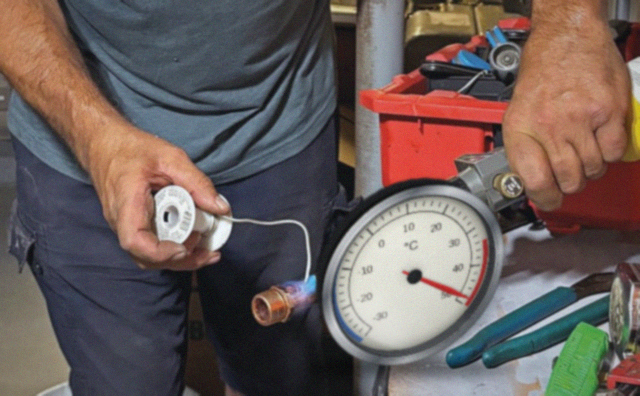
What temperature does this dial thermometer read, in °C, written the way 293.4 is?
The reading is 48
